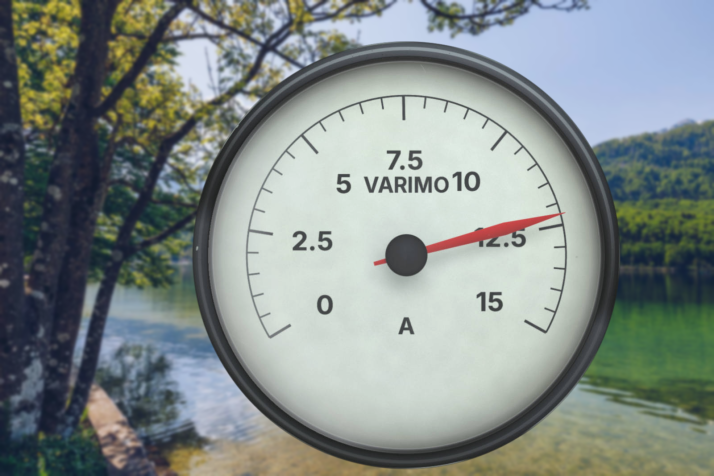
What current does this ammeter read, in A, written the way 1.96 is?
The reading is 12.25
